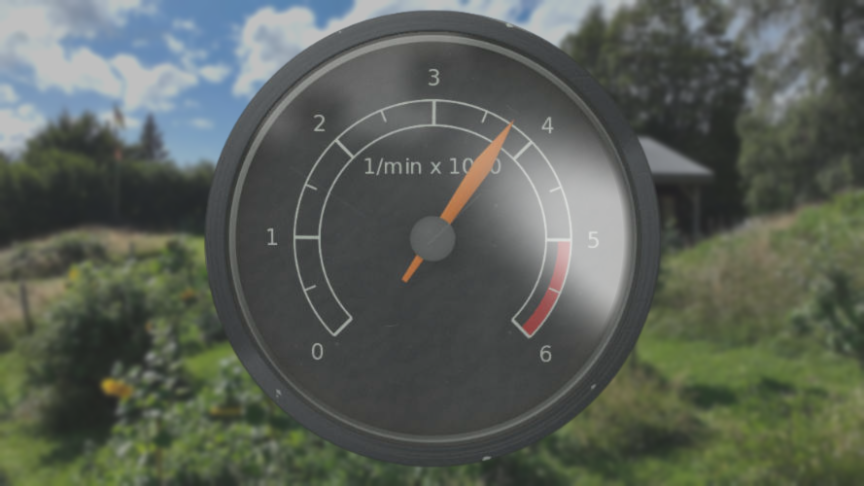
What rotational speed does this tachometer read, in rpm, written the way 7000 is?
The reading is 3750
